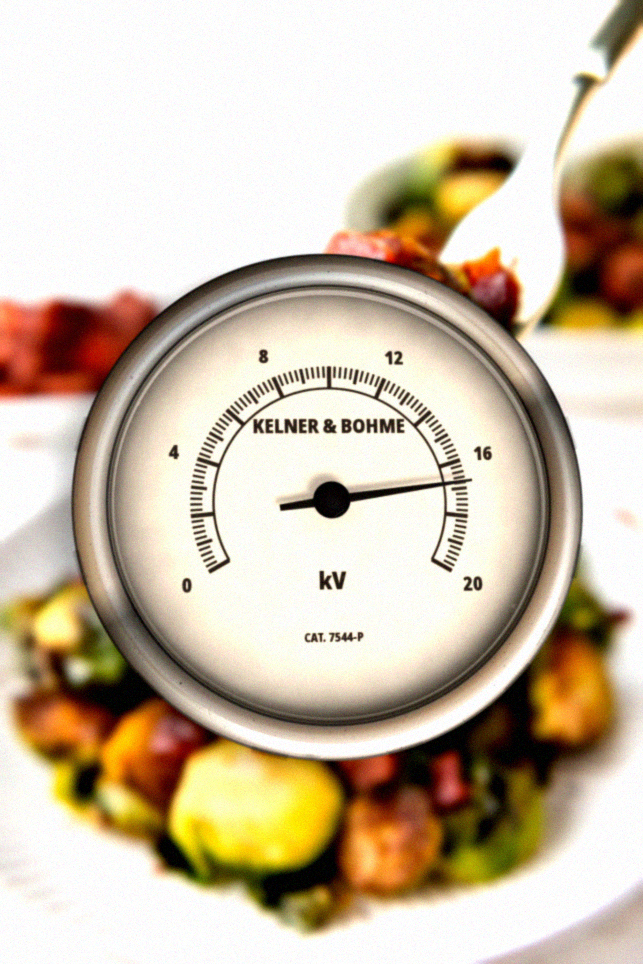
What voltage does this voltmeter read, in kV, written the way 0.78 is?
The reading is 16.8
